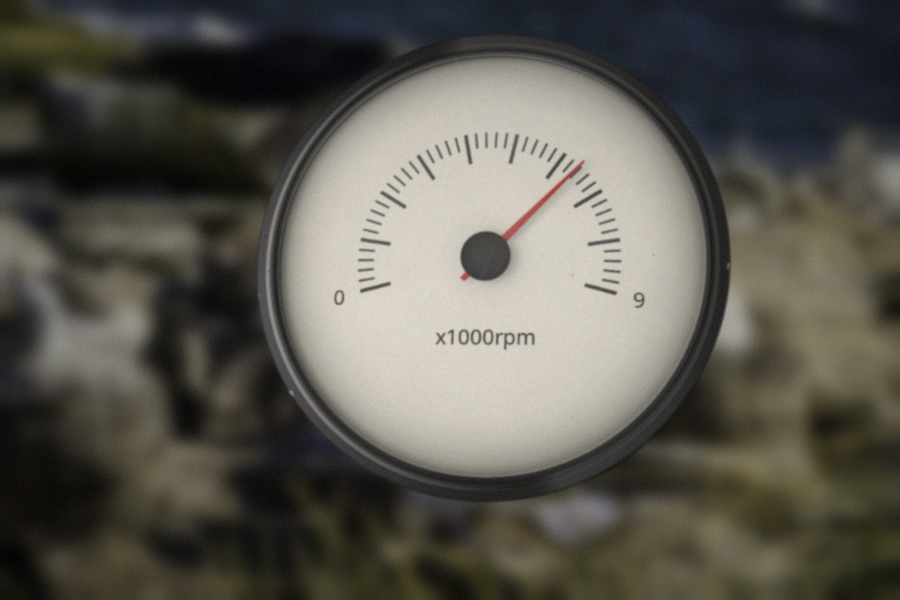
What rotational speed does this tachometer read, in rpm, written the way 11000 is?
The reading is 6400
